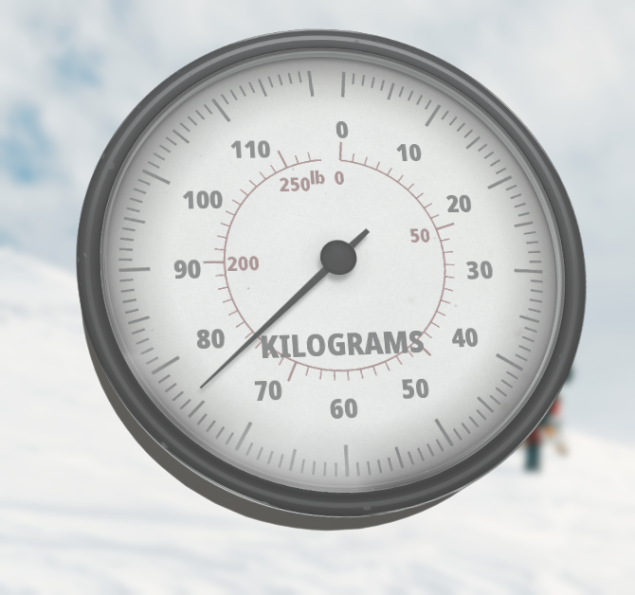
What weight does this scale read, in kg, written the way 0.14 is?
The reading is 76
